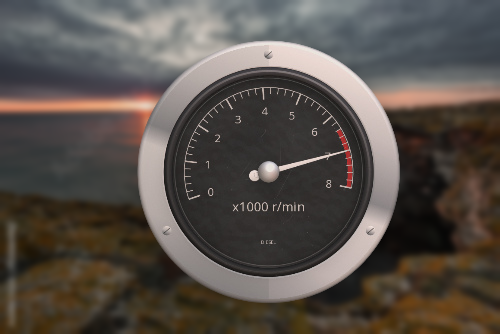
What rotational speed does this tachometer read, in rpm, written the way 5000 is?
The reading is 7000
